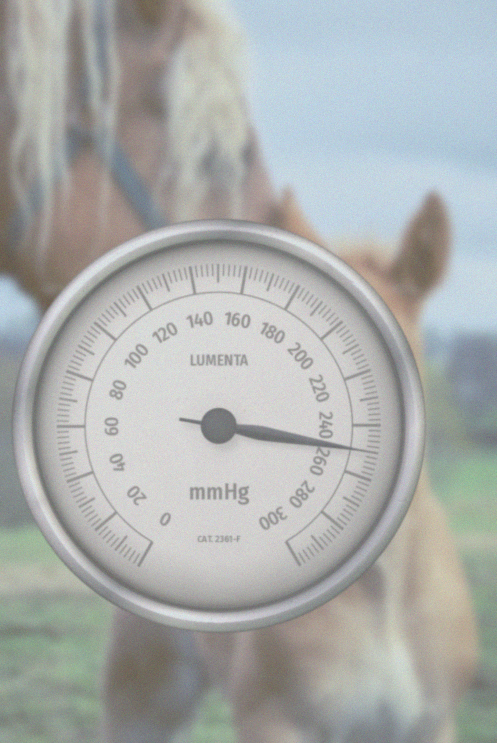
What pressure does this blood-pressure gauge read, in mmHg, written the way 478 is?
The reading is 250
